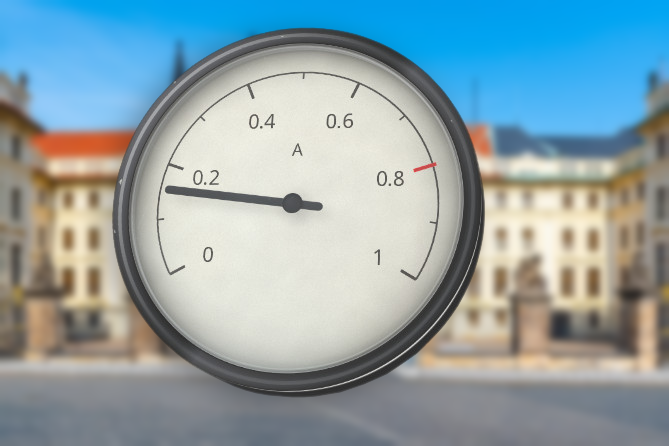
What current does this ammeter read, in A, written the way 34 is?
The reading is 0.15
